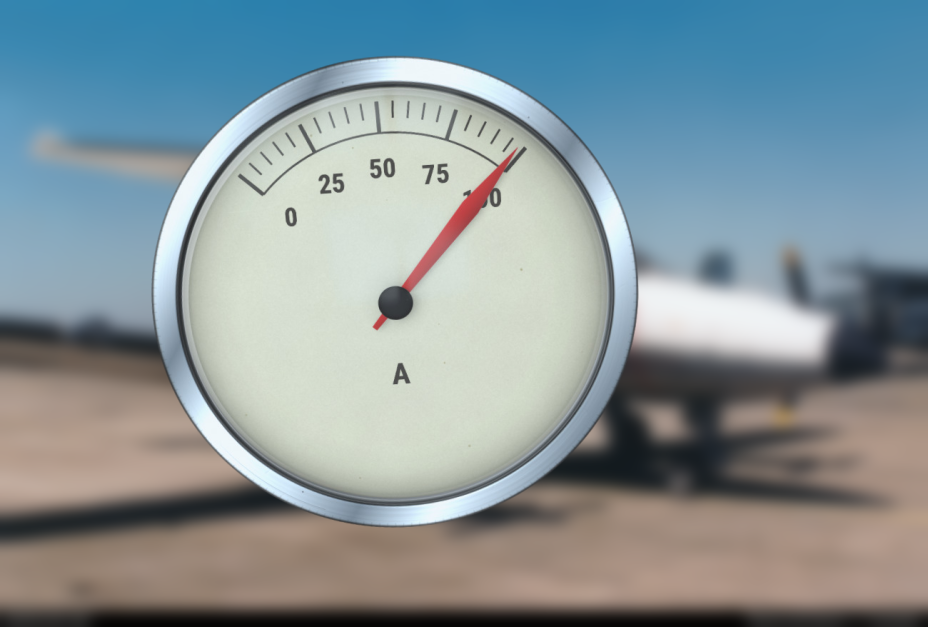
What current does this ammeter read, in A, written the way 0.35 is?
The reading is 97.5
